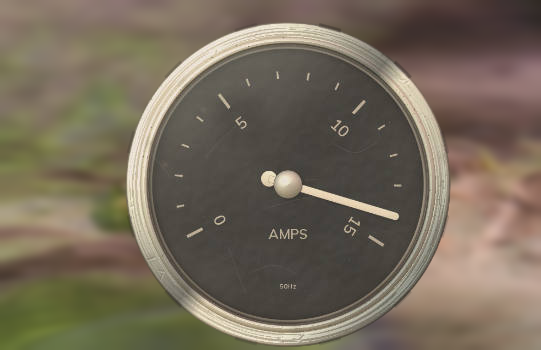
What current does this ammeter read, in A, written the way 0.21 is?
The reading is 14
